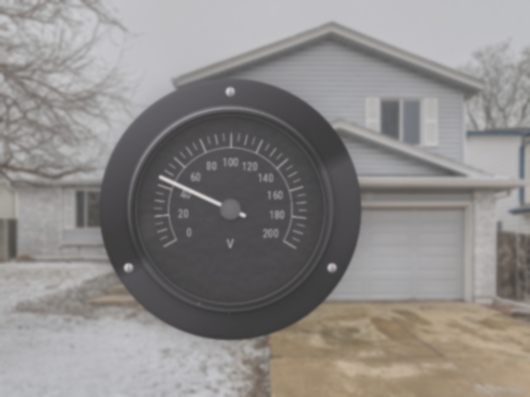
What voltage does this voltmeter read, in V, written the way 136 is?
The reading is 45
